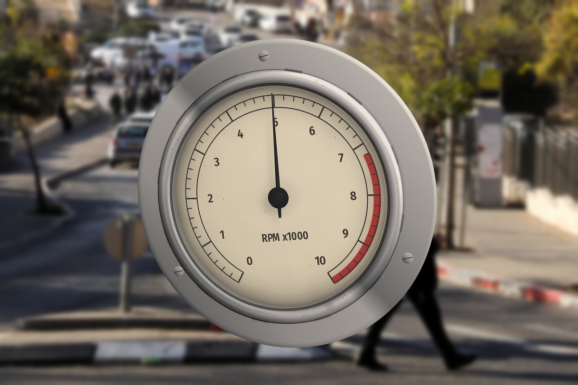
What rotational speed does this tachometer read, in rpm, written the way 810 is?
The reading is 5000
